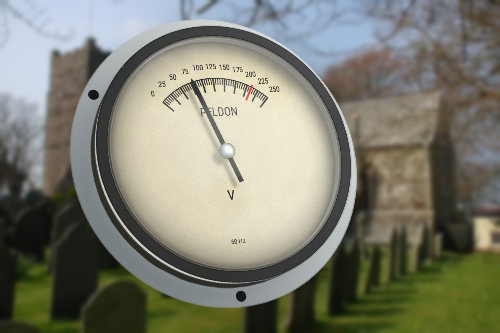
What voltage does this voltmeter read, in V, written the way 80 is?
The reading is 75
